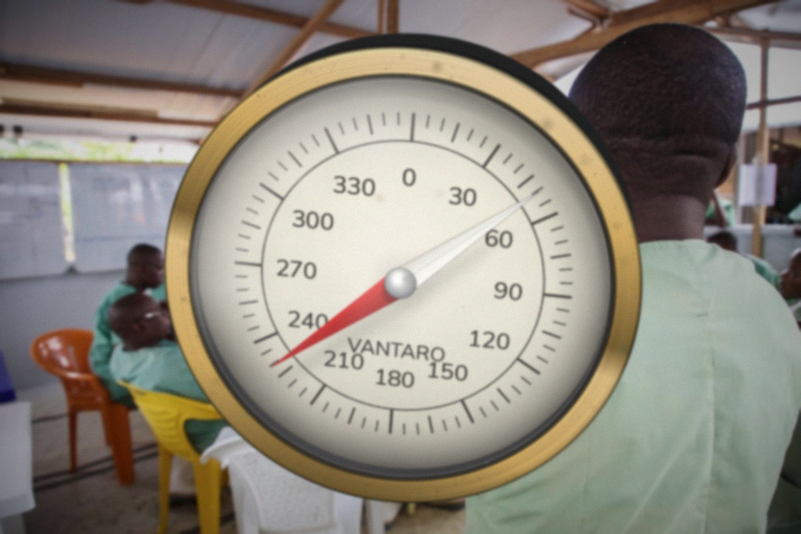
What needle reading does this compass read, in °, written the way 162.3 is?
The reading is 230
